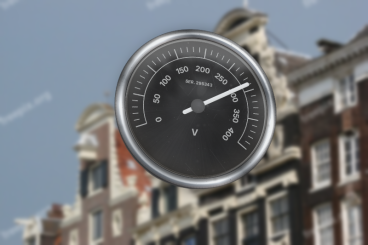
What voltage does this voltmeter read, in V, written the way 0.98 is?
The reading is 290
